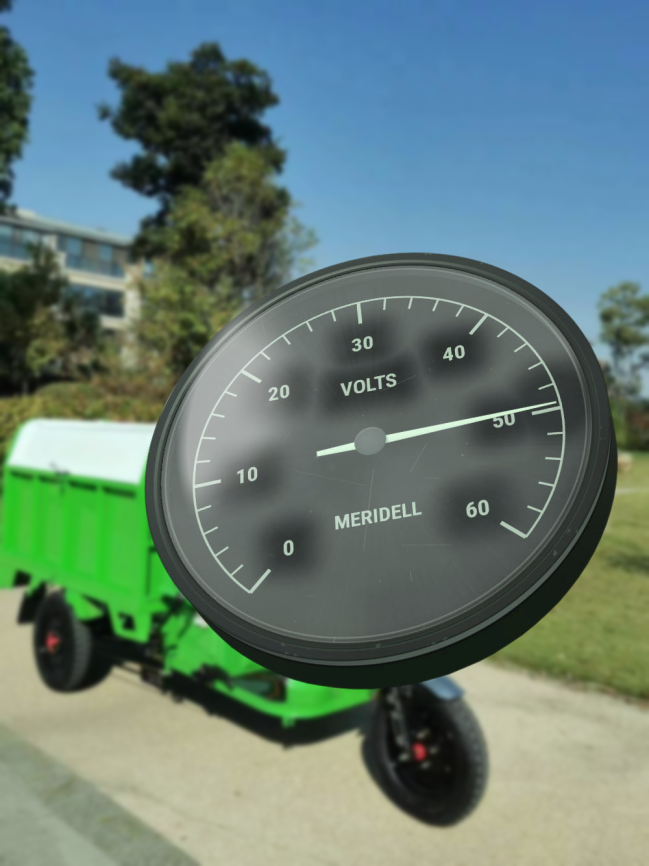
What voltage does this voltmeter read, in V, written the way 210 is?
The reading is 50
